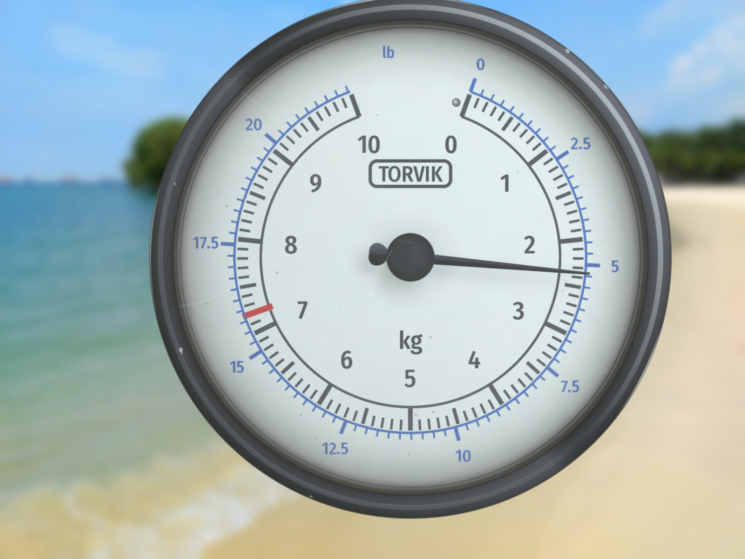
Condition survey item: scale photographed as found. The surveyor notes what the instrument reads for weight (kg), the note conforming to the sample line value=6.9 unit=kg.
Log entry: value=2.35 unit=kg
